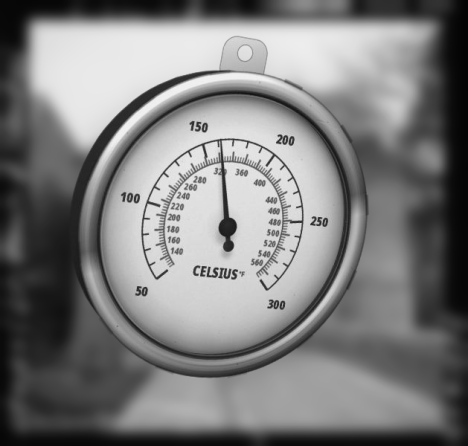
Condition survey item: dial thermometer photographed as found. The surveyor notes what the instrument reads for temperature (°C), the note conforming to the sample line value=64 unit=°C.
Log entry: value=160 unit=°C
